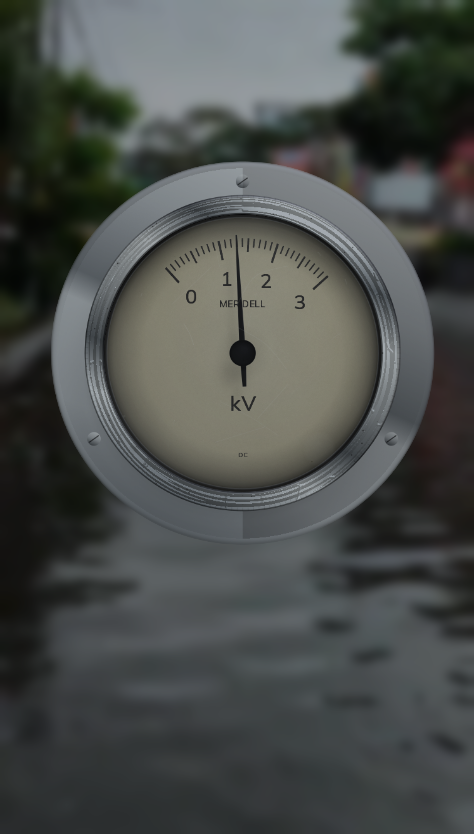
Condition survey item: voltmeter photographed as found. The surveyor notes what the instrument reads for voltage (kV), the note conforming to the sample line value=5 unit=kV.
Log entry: value=1.3 unit=kV
